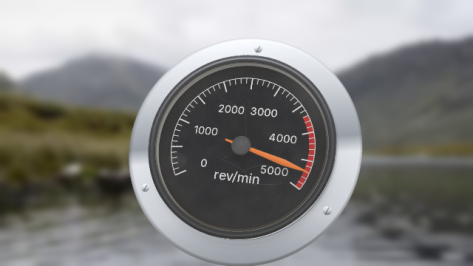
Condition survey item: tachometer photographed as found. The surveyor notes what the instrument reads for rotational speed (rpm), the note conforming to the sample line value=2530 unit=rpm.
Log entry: value=4700 unit=rpm
